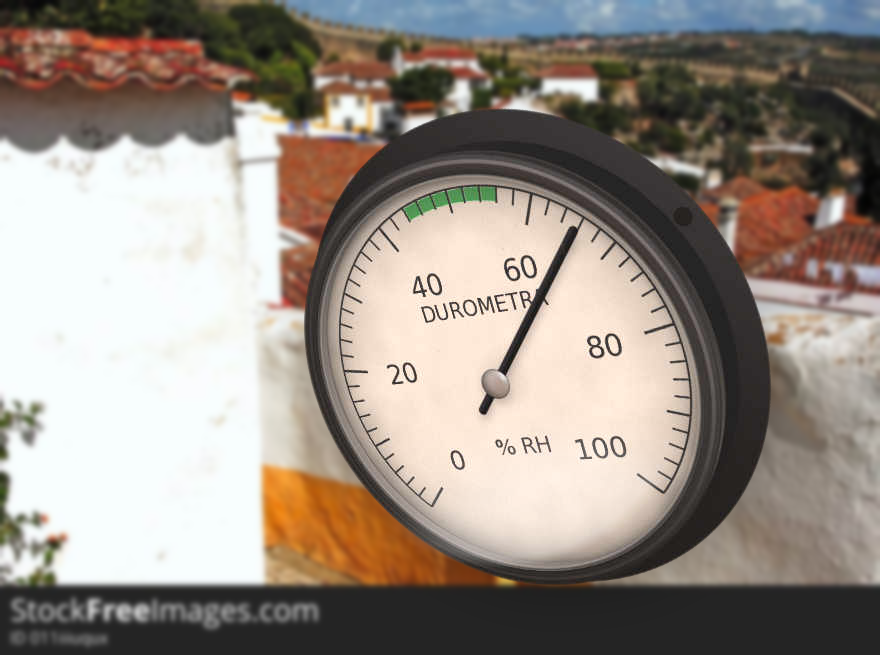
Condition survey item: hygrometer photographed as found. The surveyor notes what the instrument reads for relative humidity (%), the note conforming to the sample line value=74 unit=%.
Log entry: value=66 unit=%
